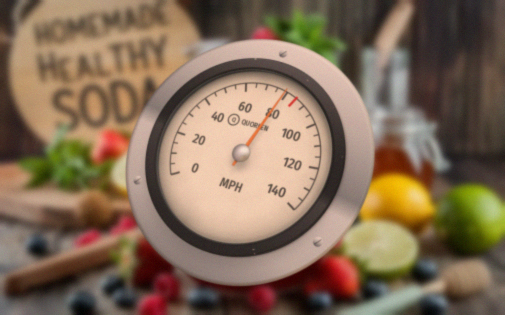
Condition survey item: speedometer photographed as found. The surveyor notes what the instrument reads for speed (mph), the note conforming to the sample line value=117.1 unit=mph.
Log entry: value=80 unit=mph
